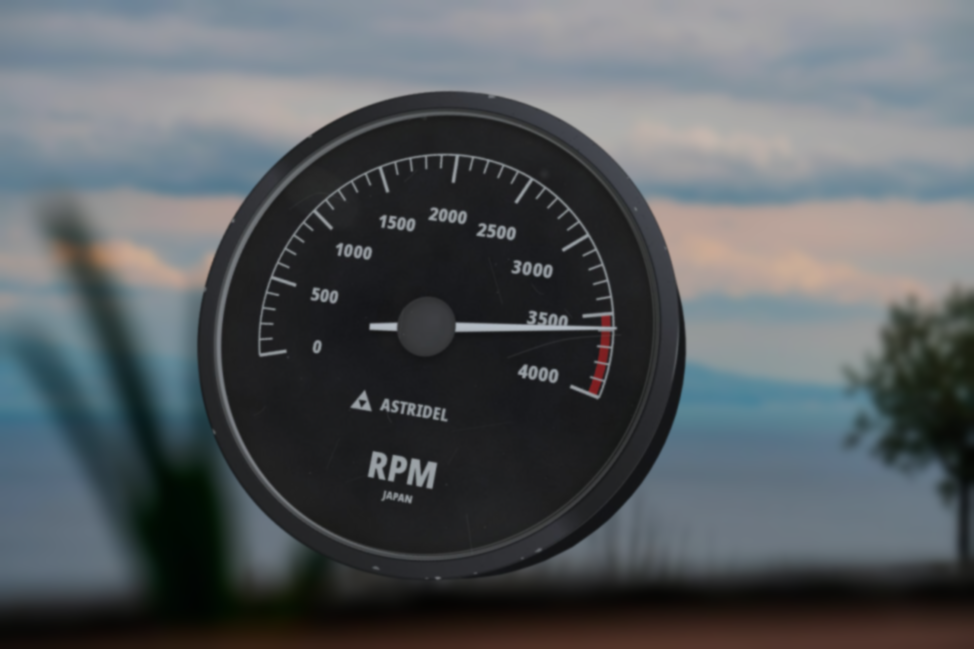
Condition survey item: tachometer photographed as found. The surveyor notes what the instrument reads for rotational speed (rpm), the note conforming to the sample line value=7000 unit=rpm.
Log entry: value=3600 unit=rpm
